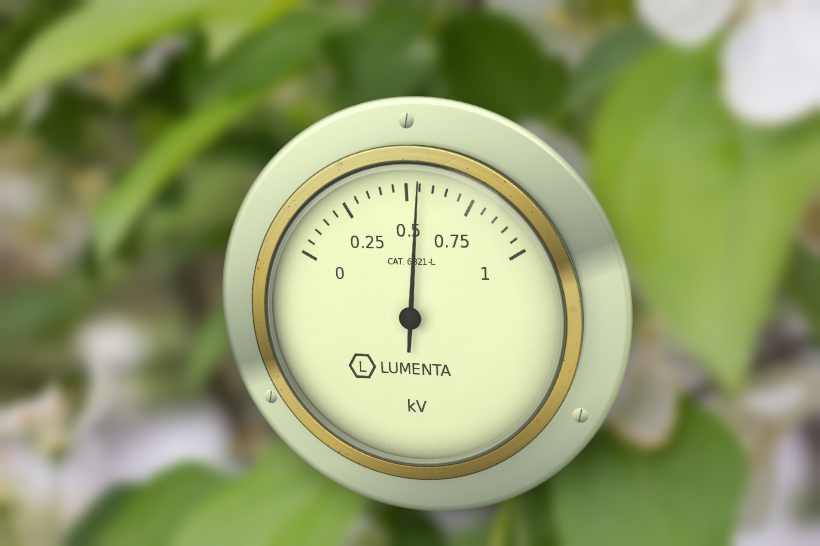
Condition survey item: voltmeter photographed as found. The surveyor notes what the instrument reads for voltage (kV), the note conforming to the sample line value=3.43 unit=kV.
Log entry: value=0.55 unit=kV
